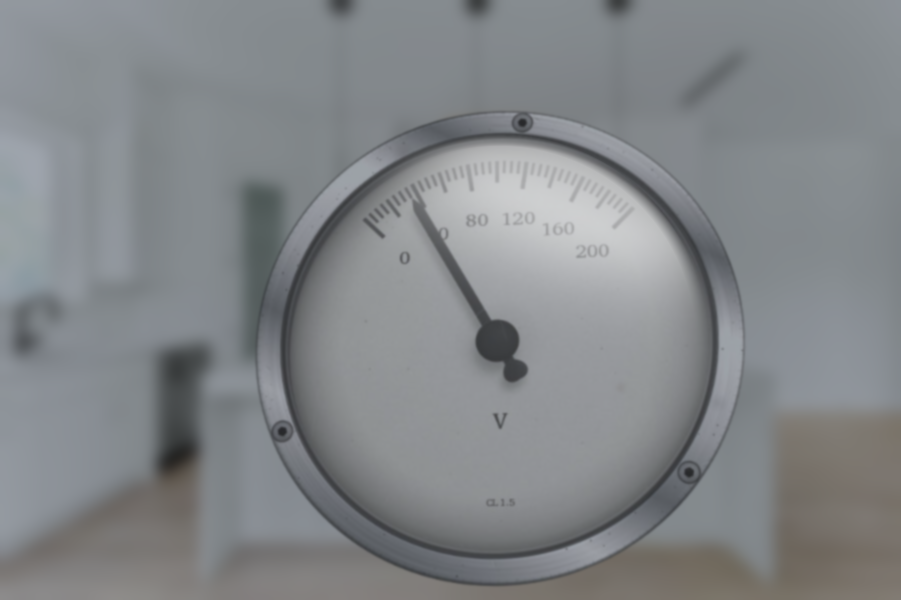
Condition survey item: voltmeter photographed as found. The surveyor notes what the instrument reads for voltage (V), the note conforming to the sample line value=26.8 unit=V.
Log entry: value=35 unit=V
